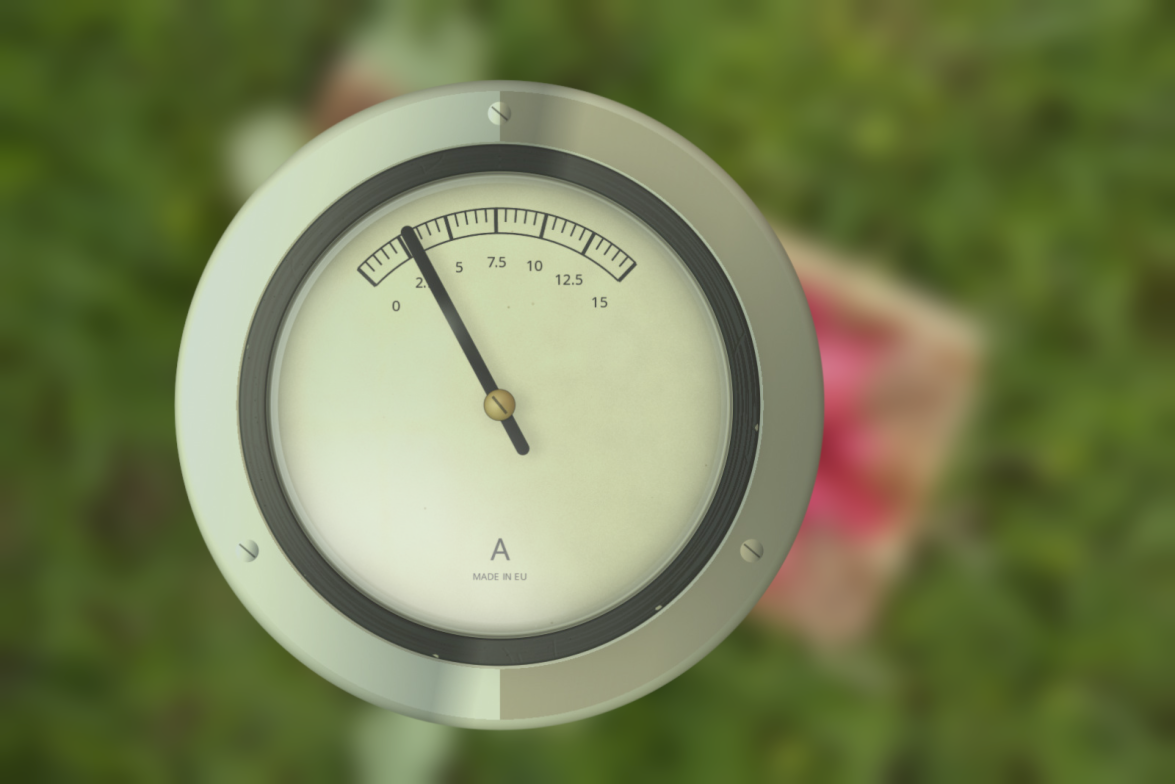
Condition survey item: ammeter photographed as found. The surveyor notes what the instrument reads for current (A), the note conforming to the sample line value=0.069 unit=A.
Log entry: value=3 unit=A
